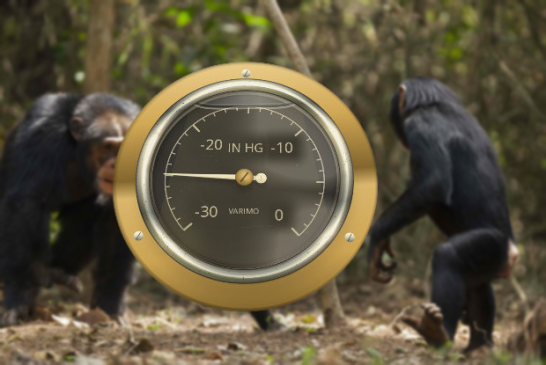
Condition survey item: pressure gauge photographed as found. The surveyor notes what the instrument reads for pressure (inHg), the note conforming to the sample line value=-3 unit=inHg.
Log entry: value=-25 unit=inHg
